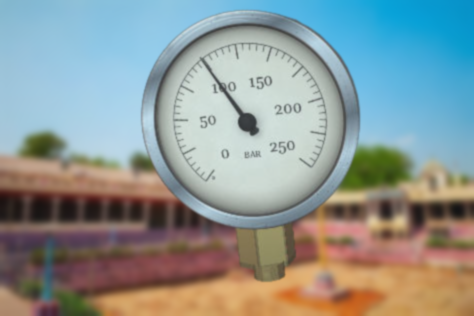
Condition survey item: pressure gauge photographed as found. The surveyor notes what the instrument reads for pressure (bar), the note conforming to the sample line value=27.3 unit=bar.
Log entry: value=100 unit=bar
